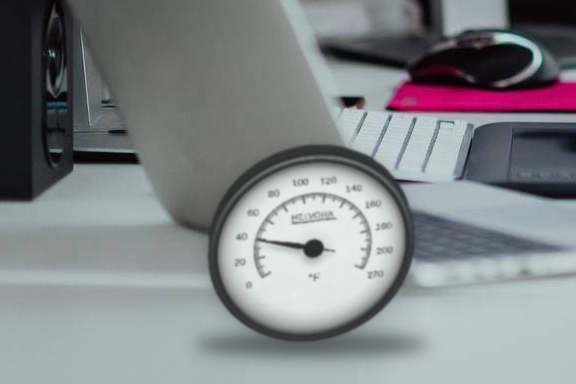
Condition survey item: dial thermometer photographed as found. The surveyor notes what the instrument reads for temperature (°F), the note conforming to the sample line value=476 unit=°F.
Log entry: value=40 unit=°F
